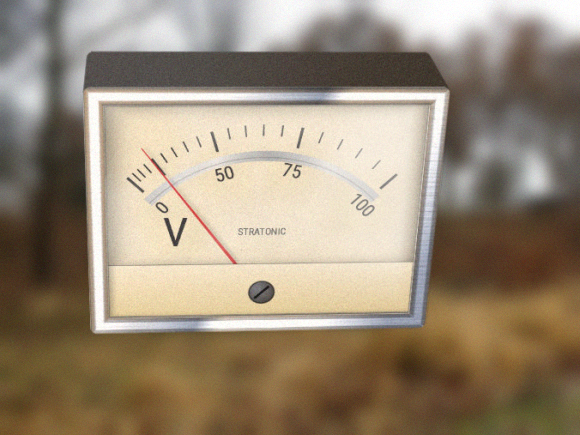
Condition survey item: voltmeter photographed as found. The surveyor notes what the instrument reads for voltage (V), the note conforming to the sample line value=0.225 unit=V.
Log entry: value=25 unit=V
